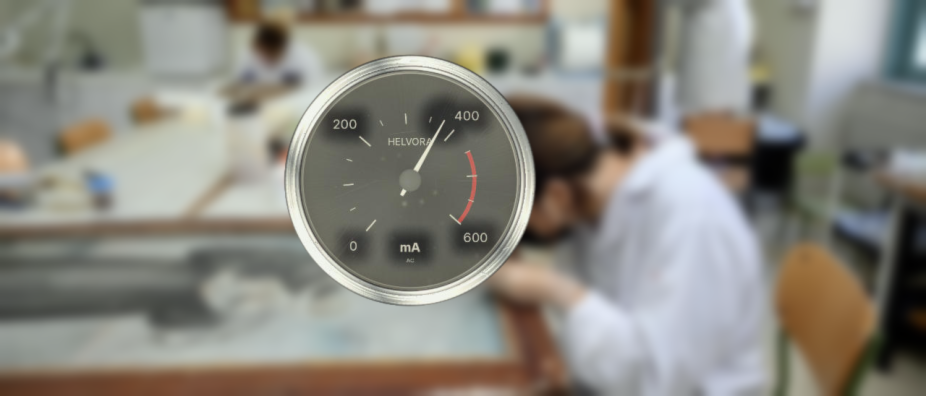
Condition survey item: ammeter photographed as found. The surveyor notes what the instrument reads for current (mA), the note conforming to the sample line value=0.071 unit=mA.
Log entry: value=375 unit=mA
